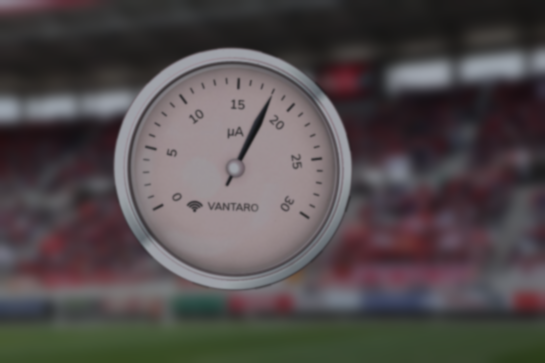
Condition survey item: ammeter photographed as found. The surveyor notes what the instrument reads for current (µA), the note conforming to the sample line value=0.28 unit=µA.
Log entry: value=18 unit=µA
